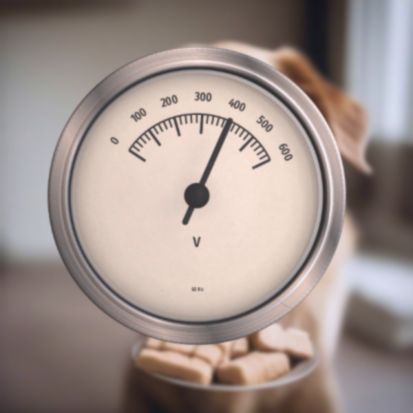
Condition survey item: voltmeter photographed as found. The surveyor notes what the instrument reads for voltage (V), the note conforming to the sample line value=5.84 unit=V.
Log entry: value=400 unit=V
